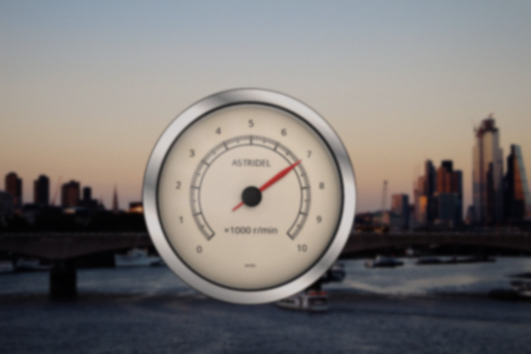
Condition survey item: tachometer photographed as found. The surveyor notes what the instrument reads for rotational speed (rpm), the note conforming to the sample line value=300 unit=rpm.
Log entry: value=7000 unit=rpm
